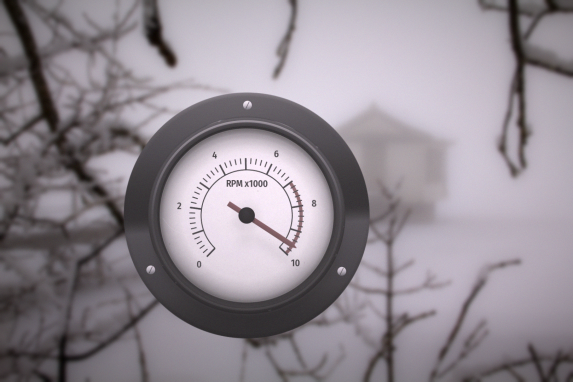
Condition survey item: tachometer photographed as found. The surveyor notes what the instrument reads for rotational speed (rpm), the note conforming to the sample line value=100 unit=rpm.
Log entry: value=9600 unit=rpm
